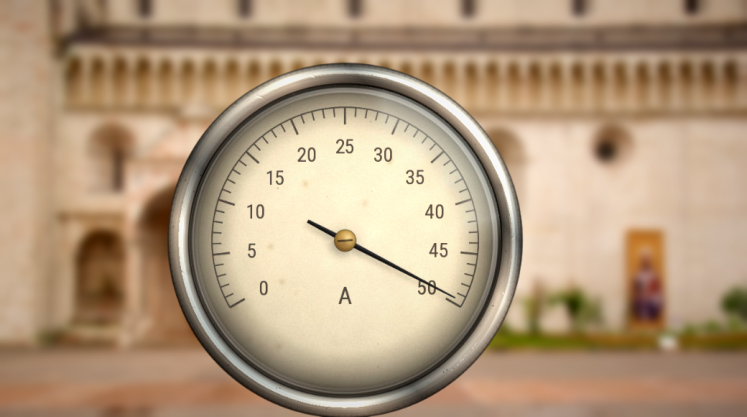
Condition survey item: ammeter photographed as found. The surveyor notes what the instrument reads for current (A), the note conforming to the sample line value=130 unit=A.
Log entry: value=49.5 unit=A
